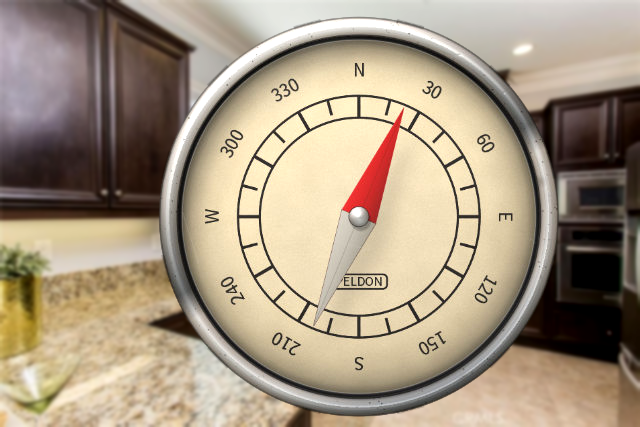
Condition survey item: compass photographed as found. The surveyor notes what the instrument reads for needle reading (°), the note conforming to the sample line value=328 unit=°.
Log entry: value=22.5 unit=°
